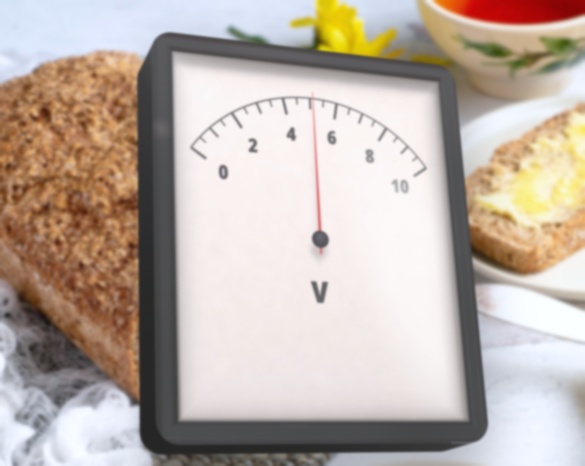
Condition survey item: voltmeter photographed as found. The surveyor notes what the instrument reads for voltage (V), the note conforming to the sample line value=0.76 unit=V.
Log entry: value=5 unit=V
